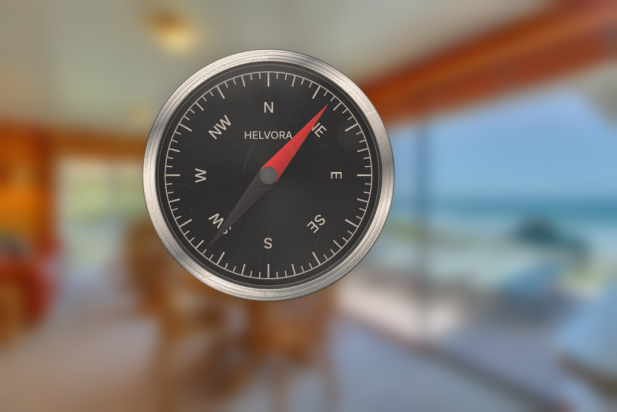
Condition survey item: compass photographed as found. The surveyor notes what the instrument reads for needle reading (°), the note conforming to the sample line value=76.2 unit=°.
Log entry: value=40 unit=°
